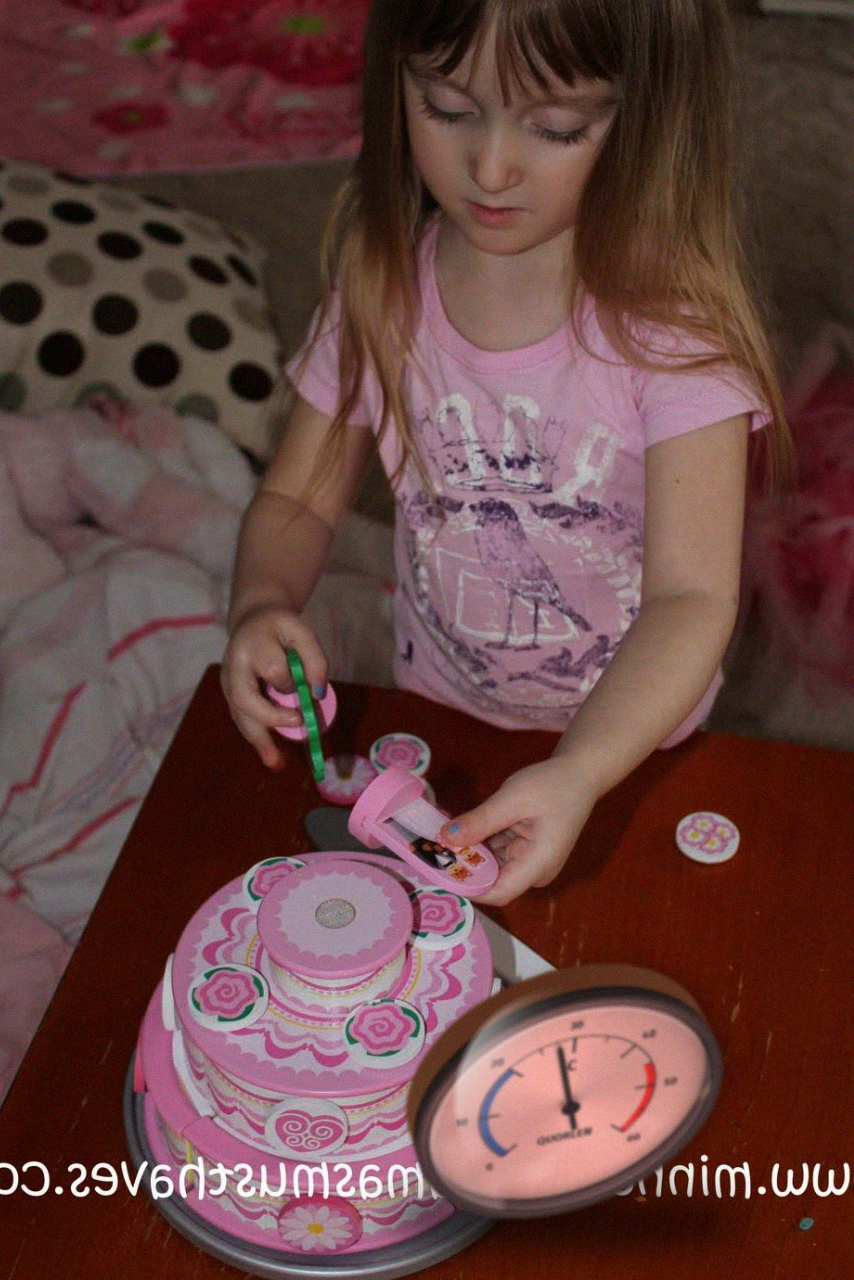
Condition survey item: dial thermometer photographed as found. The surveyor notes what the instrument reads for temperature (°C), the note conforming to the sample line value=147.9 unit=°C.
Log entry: value=27.5 unit=°C
